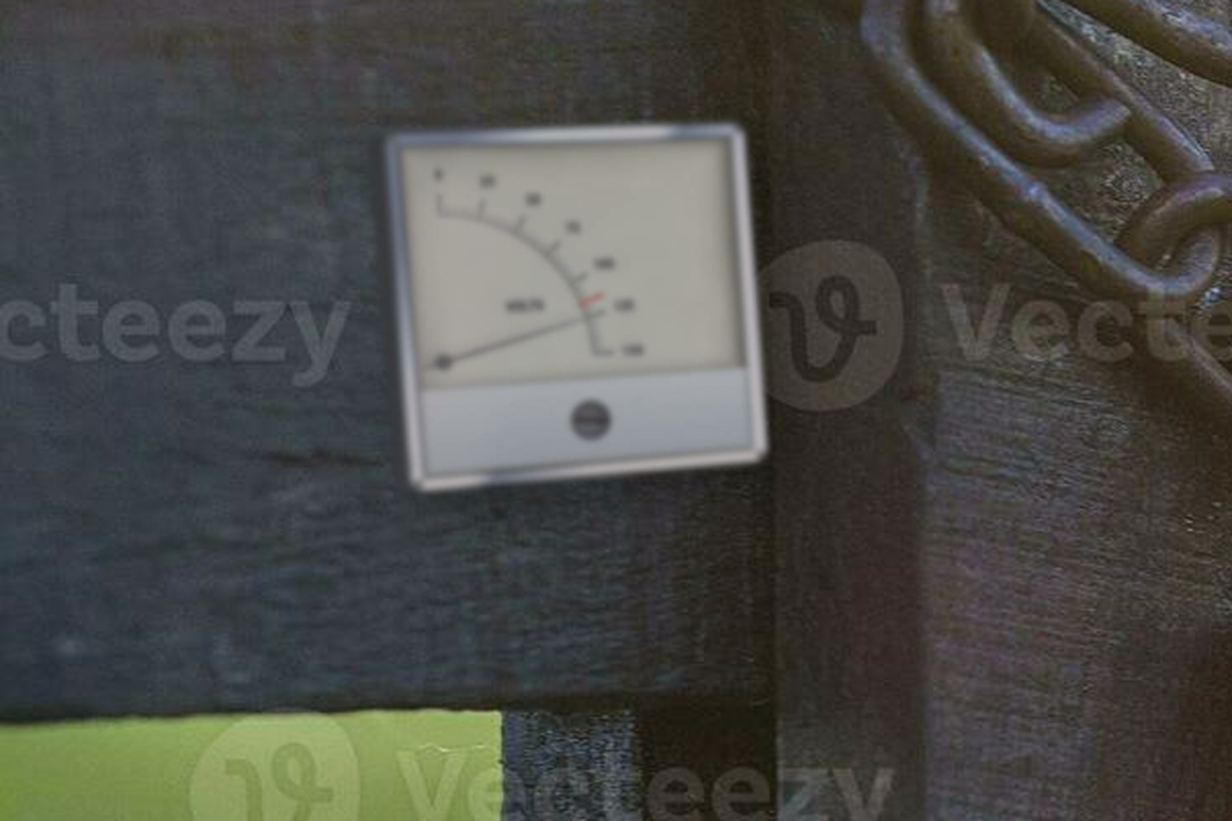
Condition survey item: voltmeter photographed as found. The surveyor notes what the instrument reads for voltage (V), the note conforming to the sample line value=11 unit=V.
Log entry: value=125 unit=V
